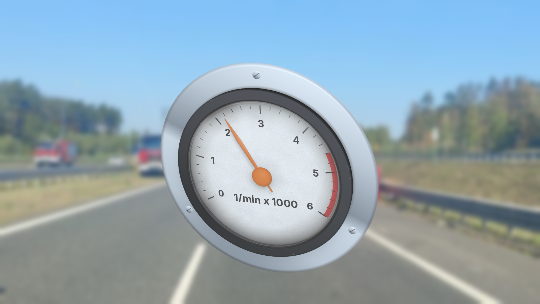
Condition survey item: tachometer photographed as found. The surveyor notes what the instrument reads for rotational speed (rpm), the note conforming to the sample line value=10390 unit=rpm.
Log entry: value=2200 unit=rpm
